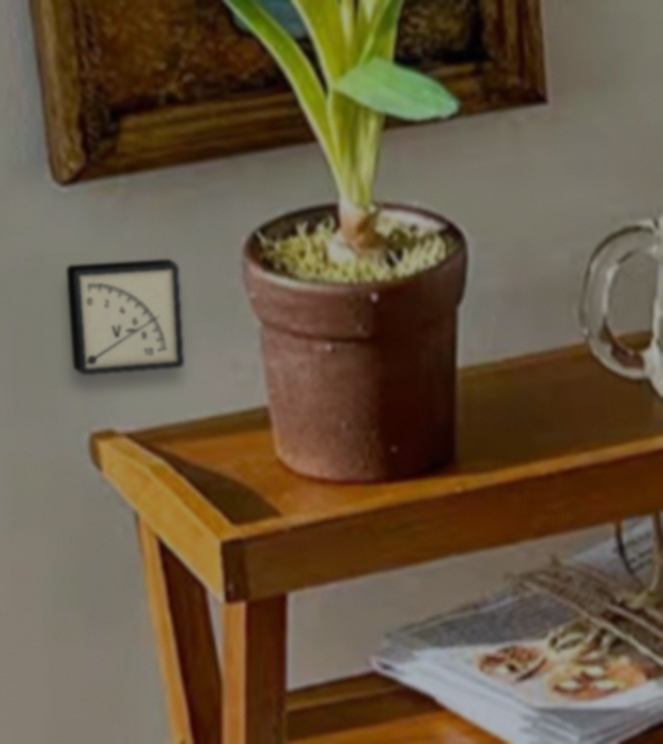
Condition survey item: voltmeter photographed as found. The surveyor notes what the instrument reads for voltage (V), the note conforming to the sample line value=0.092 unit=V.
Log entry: value=7 unit=V
